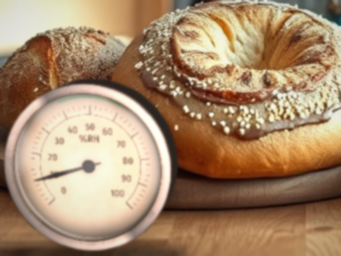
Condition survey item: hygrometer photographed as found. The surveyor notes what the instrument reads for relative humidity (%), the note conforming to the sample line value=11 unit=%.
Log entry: value=10 unit=%
